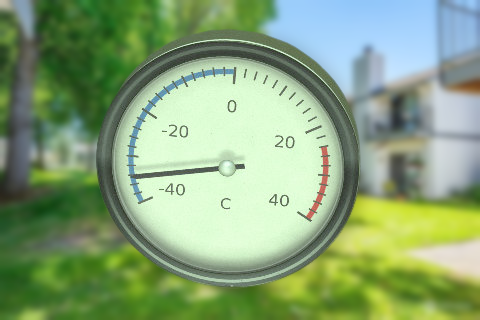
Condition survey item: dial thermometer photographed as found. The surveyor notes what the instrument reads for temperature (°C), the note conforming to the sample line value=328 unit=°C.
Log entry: value=-34 unit=°C
